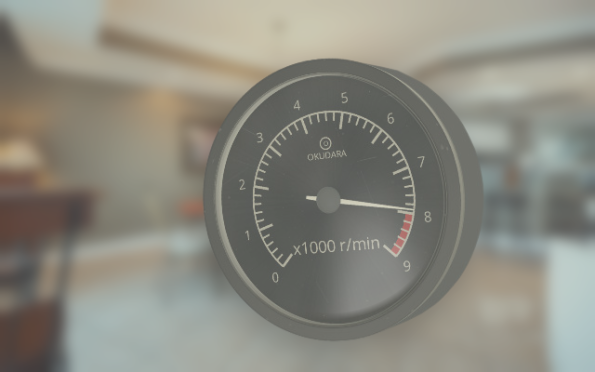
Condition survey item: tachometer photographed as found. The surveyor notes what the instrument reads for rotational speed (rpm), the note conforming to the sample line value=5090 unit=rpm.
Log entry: value=7900 unit=rpm
